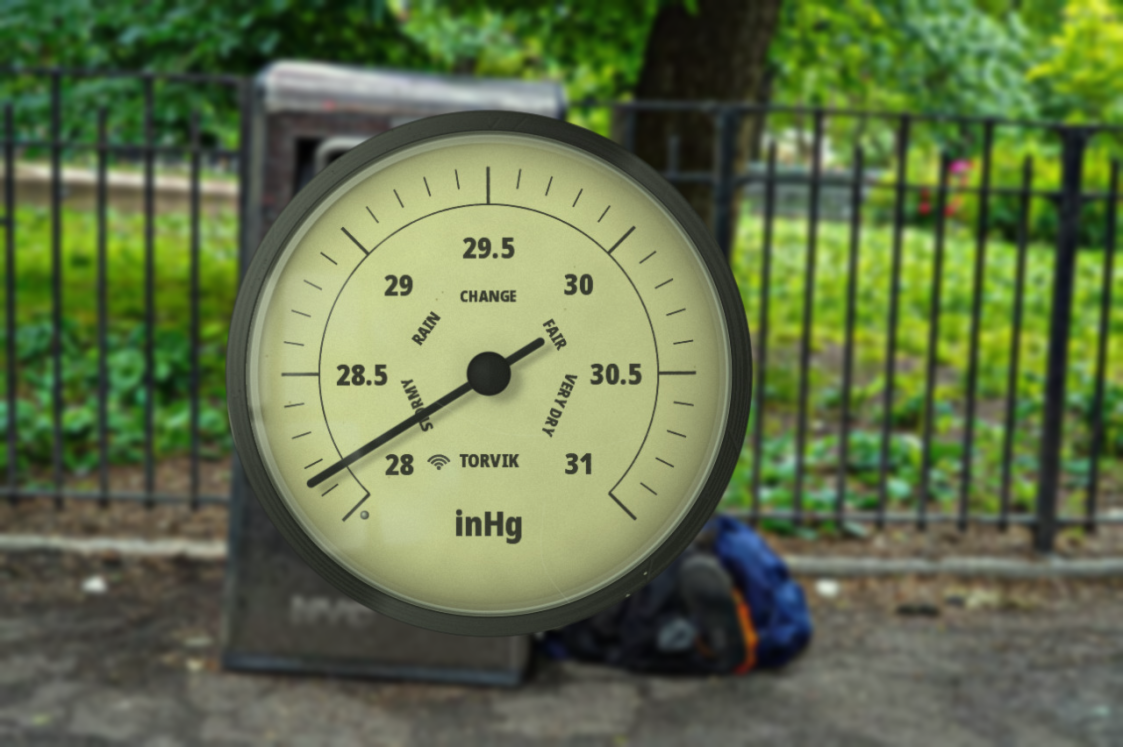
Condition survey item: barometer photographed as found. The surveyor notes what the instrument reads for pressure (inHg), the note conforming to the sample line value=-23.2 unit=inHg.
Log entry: value=28.15 unit=inHg
